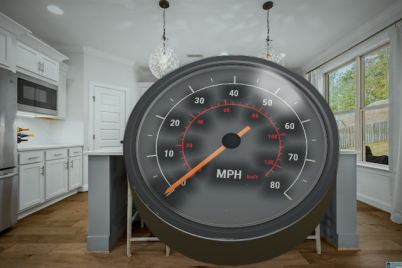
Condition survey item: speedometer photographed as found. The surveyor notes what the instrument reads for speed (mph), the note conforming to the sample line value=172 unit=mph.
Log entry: value=0 unit=mph
